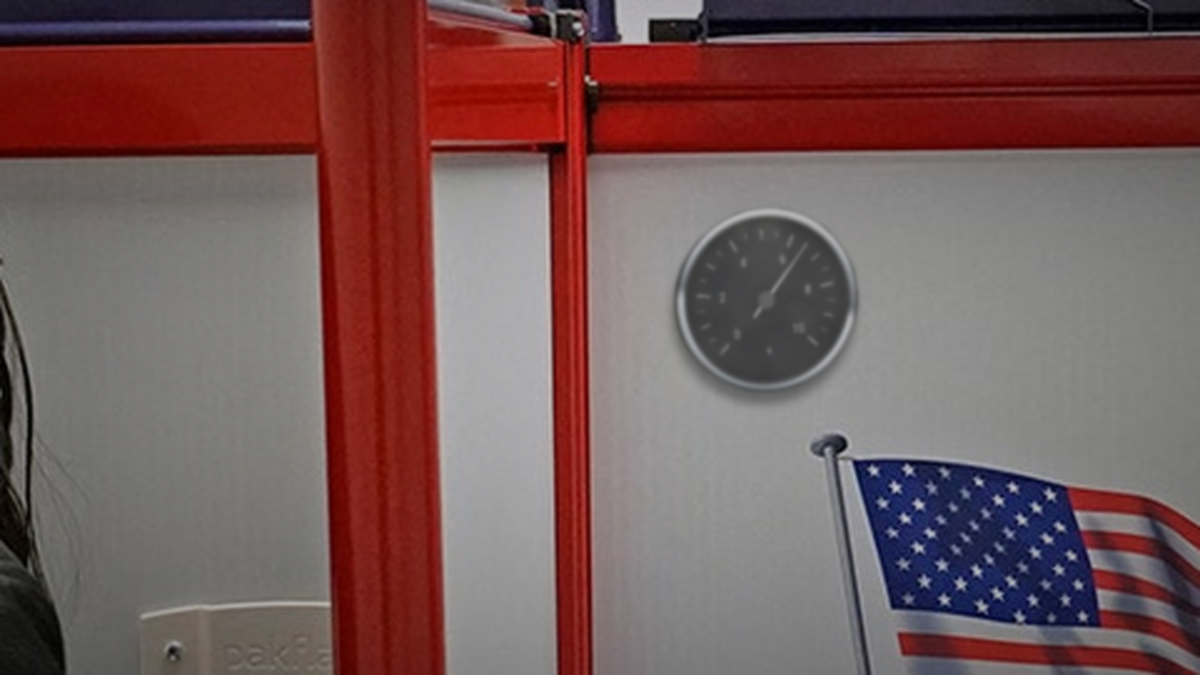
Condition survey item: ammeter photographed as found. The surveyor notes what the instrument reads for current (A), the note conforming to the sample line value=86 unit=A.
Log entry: value=6.5 unit=A
